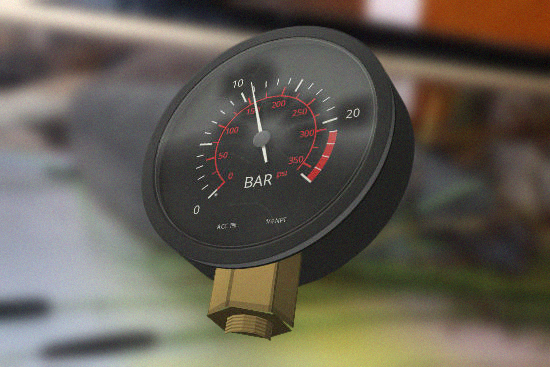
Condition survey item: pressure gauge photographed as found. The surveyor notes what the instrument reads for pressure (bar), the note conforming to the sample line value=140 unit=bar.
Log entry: value=11 unit=bar
